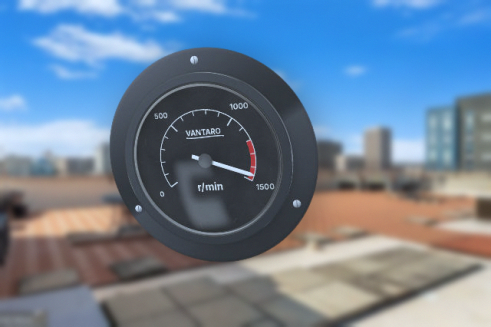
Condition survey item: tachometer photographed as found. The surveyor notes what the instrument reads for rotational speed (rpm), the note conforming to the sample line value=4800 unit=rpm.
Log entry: value=1450 unit=rpm
